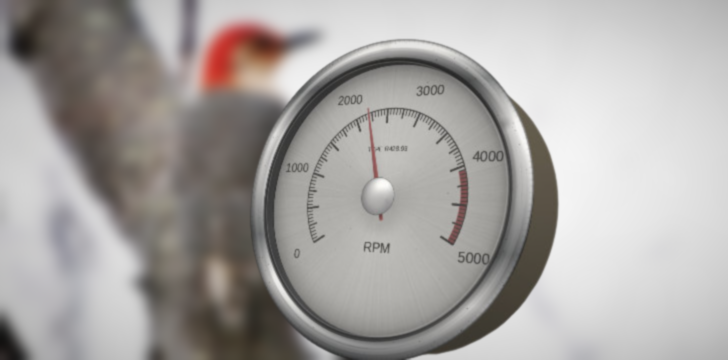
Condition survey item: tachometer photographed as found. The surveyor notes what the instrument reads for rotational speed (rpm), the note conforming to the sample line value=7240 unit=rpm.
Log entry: value=2250 unit=rpm
